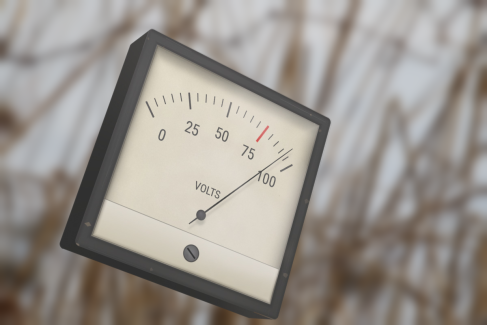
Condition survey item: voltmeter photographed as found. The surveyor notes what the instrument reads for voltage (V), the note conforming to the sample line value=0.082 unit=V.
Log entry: value=92.5 unit=V
